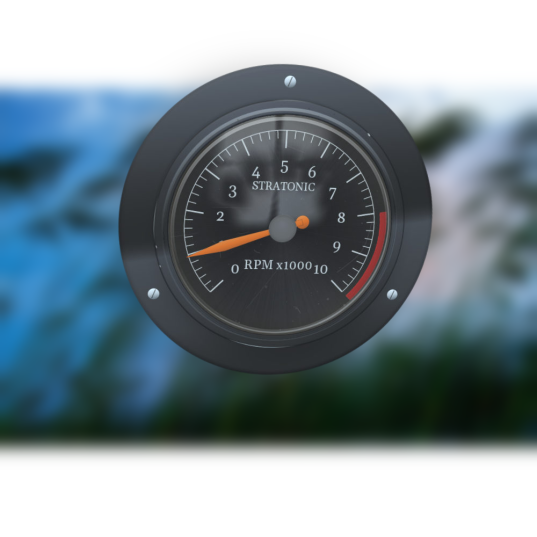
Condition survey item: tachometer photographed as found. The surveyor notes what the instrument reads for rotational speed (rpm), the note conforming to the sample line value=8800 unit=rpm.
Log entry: value=1000 unit=rpm
